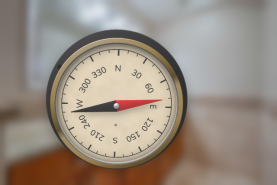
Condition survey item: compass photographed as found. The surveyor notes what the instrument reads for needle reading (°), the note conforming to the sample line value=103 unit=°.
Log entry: value=80 unit=°
